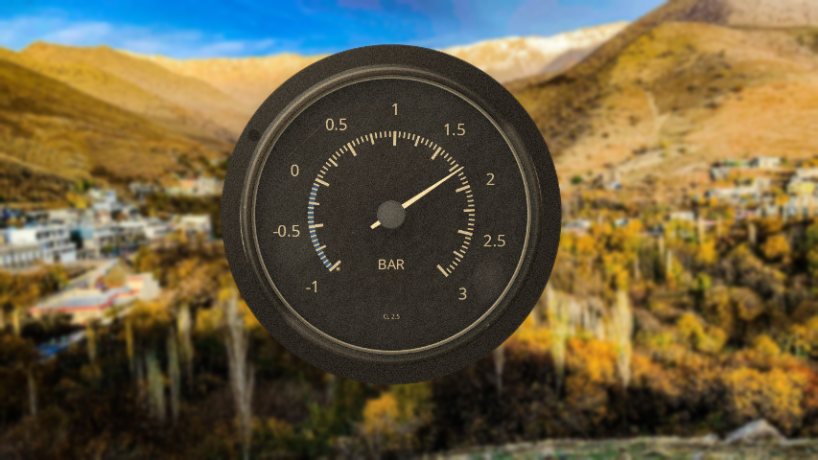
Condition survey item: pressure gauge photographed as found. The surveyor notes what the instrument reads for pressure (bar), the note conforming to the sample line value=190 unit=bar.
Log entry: value=1.8 unit=bar
